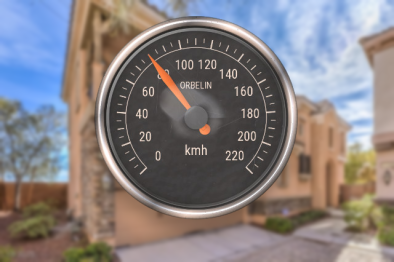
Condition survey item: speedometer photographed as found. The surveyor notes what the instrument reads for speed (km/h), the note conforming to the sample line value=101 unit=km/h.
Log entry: value=80 unit=km/h
